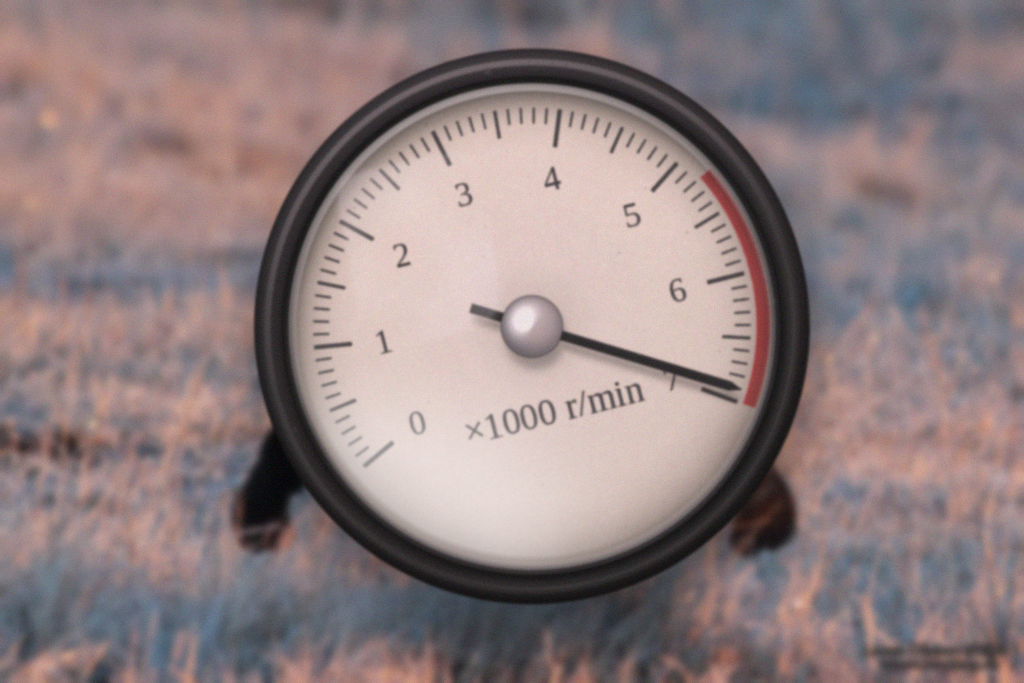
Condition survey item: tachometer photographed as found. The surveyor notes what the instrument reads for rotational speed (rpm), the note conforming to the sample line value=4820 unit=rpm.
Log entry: value=6900 unit=rpm
